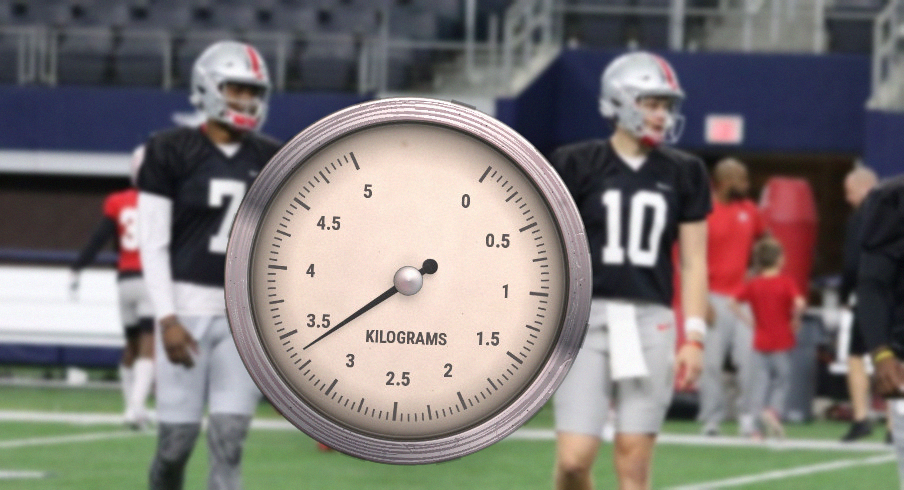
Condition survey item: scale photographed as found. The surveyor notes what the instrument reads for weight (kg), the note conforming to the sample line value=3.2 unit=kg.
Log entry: value=3.35 unit=kg
